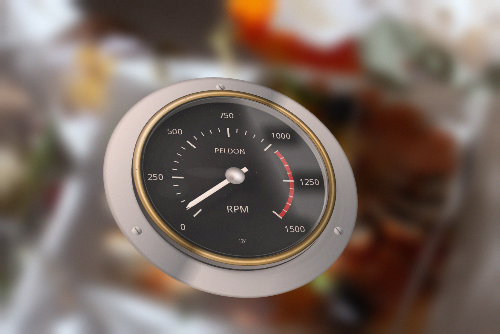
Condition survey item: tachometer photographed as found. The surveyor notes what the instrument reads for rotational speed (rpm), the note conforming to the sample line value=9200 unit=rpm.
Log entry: value=50 unit=rpm
